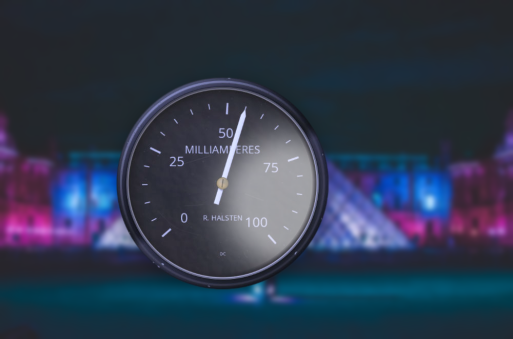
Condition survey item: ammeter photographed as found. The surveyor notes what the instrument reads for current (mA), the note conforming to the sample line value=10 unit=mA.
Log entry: value=55 unit=mA
